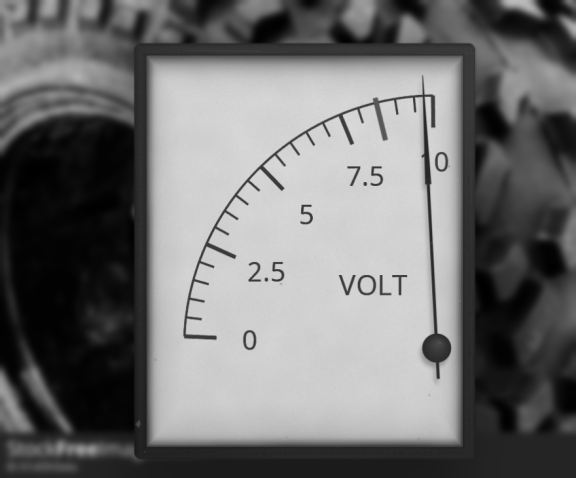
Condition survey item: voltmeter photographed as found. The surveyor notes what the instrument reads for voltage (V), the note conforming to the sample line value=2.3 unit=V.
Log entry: value=9.75 unit=V
